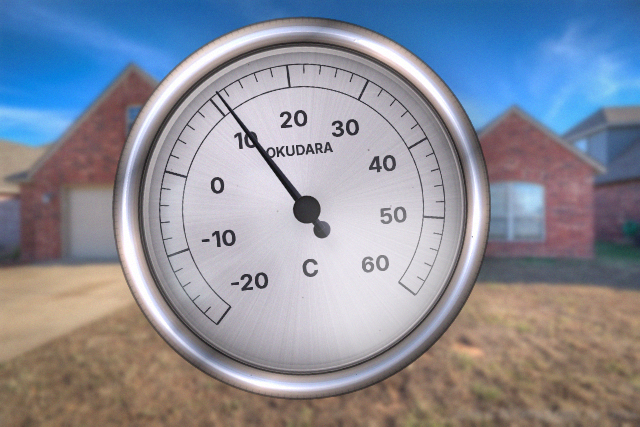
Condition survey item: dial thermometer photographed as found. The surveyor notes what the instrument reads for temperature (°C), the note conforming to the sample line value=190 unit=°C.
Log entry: value=11 unit=°C
